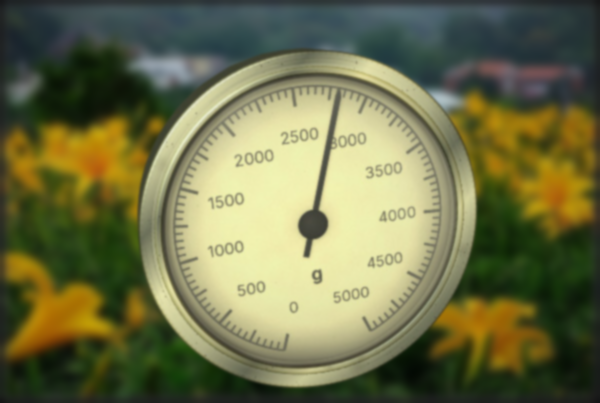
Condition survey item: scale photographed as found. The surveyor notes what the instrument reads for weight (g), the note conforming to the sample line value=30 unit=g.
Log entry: value=2800 unit=g
